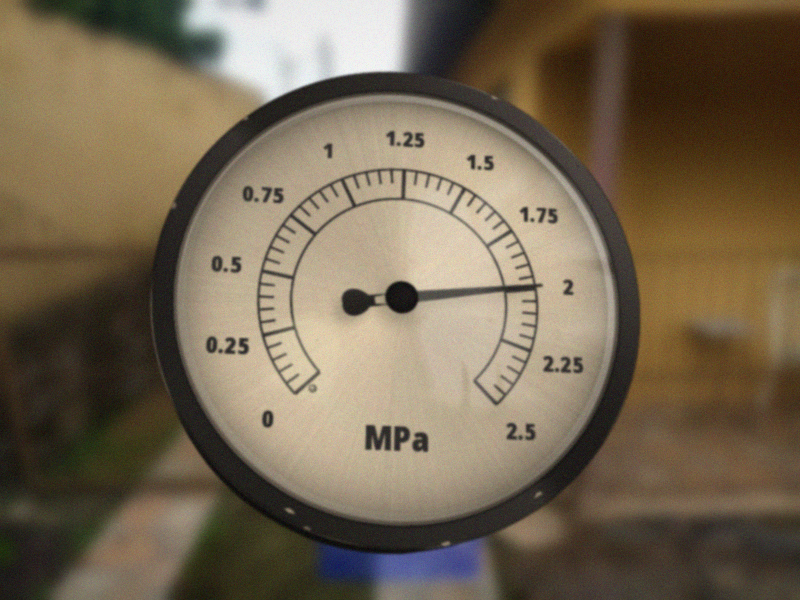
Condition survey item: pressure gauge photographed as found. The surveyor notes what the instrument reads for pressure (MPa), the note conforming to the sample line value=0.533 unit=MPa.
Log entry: value=2 unit=MPa
